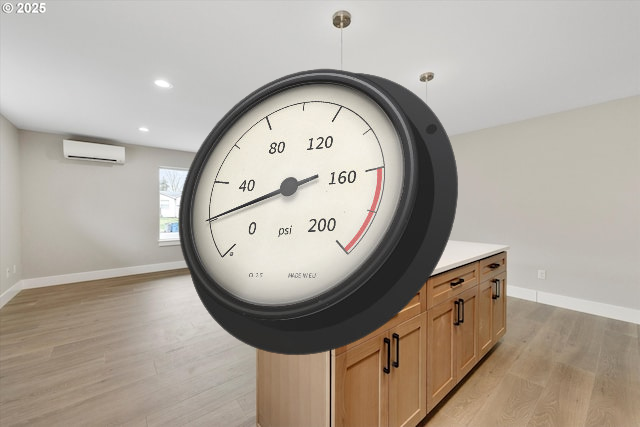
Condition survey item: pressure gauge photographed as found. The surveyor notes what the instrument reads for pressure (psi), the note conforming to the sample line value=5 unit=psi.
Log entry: value=20 unit=psi
